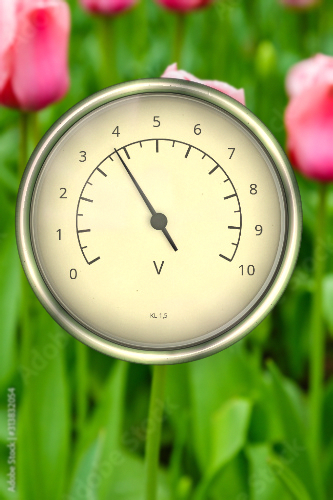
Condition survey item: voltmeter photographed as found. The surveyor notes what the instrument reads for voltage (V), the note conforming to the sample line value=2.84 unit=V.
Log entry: value=3.75 unit=V
